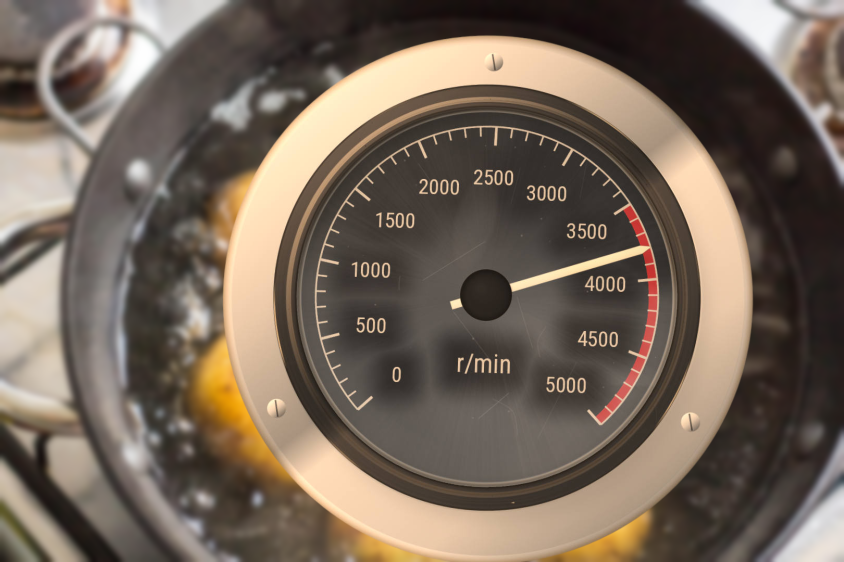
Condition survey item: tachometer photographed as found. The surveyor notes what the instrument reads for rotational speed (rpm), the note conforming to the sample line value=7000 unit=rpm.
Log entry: value=3800 unit=rpm
